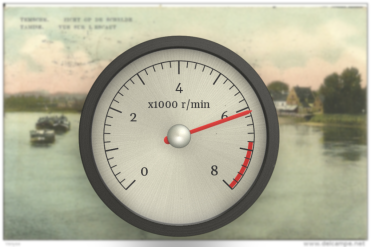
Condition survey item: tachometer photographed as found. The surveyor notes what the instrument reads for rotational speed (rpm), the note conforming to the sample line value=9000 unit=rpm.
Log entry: value=6100 unit=rpm
